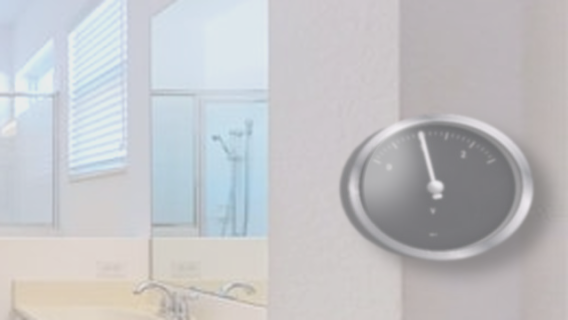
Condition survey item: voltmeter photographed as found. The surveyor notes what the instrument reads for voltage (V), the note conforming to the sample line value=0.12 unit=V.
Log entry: value=1 unit=V
